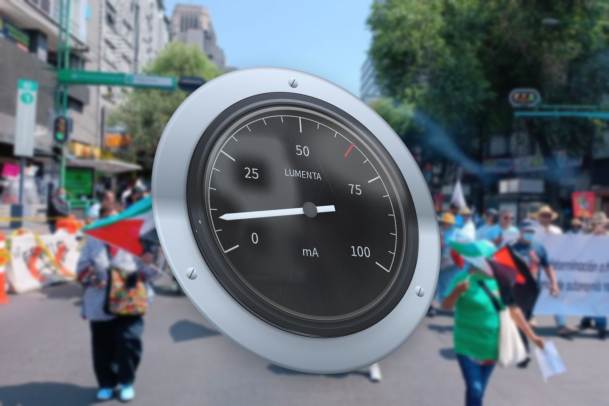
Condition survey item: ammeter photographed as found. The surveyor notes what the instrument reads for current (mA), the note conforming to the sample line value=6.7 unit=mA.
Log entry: value=7.5 unit=mA
